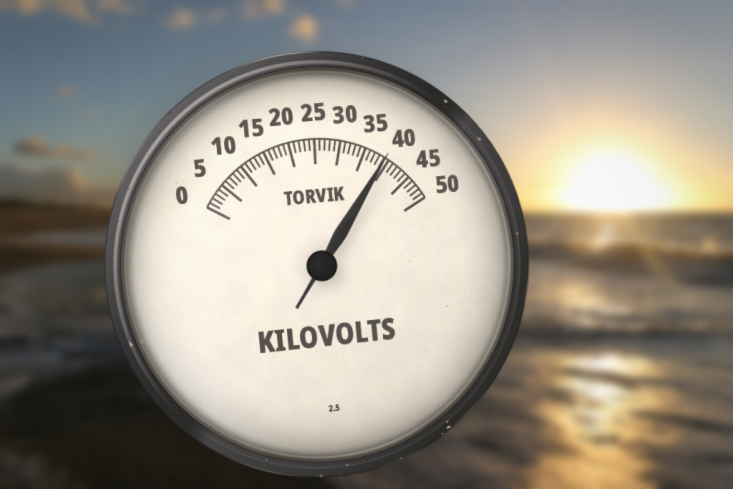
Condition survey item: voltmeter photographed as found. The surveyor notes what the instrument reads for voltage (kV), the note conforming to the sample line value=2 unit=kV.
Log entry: value=39 unit=kV
